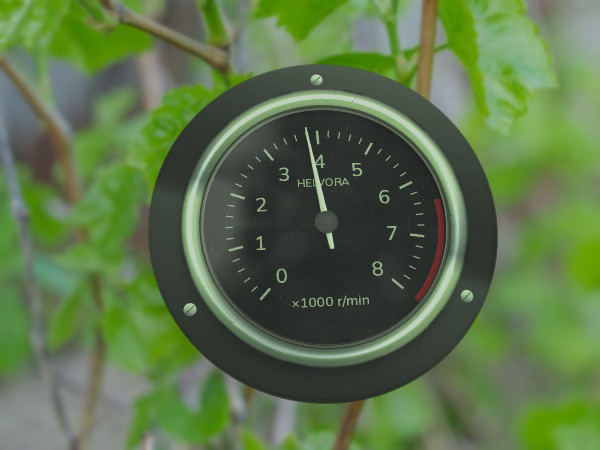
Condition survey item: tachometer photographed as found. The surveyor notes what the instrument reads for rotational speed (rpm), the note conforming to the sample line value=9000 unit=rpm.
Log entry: value=3800 unit=rpm
